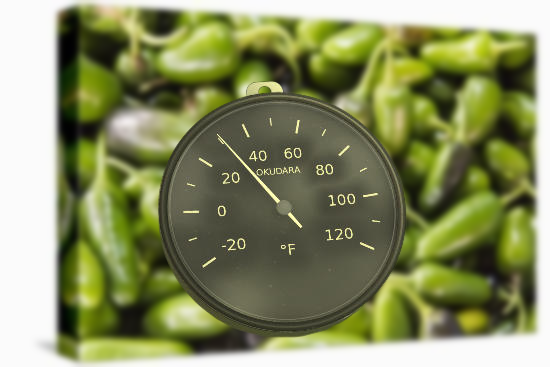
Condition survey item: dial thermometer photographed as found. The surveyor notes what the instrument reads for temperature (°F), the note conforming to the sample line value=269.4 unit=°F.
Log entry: value=30 unit=°F
